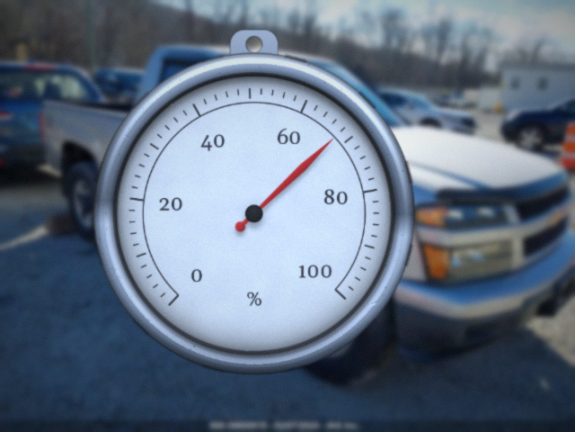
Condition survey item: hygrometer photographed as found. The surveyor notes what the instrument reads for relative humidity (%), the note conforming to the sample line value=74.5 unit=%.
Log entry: value=68 unit=%
